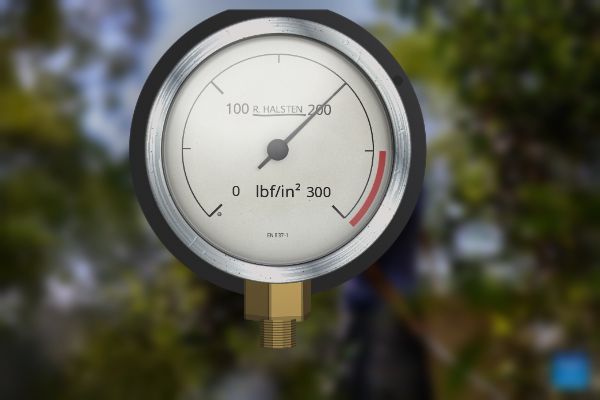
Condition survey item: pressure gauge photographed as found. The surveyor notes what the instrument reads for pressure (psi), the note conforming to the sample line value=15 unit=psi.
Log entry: value=200 unit=psi
